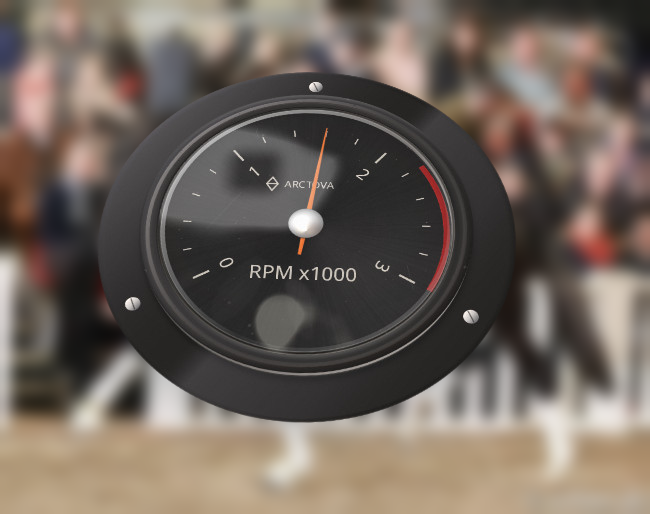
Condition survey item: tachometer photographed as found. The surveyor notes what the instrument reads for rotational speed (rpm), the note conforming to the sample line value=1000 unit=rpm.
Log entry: value=1600 unit=rpm
